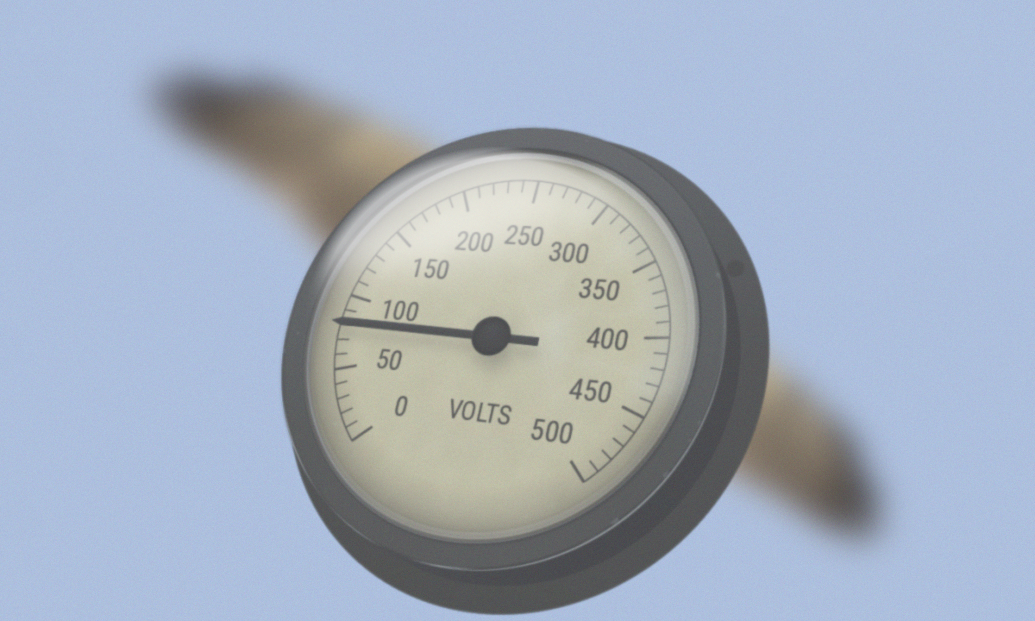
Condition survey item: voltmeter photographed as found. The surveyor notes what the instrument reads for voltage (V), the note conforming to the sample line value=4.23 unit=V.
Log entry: value=80 unit=V
